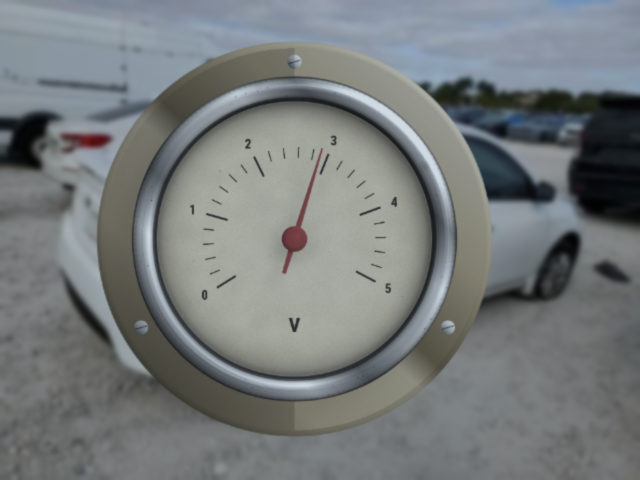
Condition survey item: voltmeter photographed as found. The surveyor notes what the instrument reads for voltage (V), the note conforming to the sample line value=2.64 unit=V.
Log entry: value=2.9 unit=V
